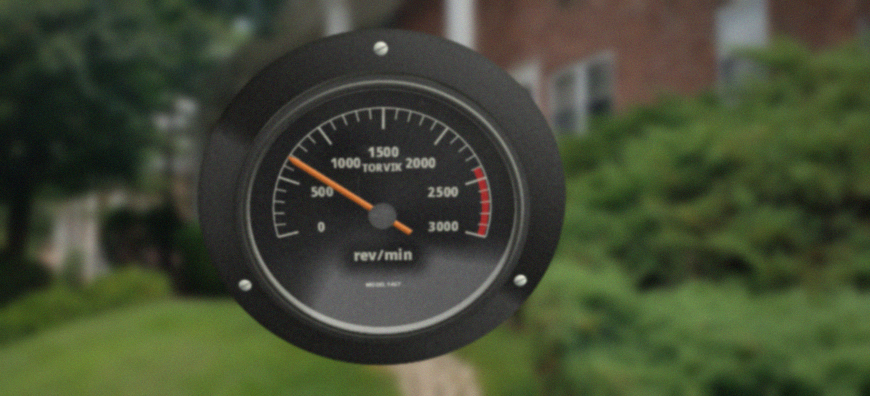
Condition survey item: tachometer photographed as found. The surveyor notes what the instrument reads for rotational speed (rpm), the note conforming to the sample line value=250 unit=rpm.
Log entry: value=700 unit=rpm
